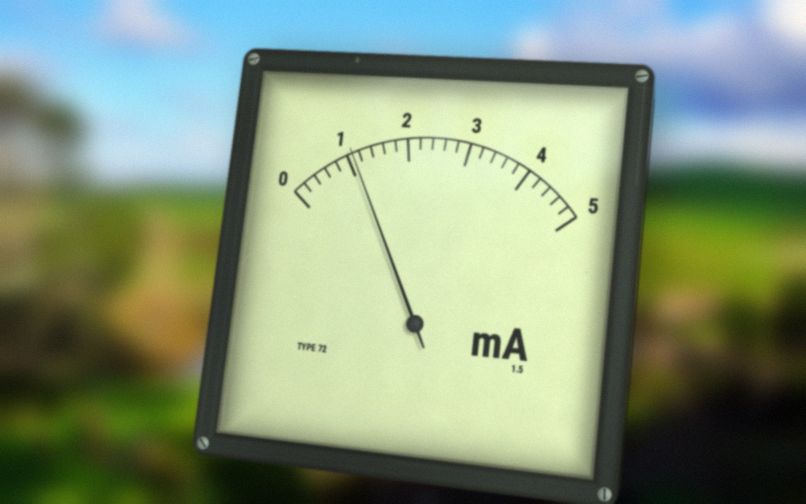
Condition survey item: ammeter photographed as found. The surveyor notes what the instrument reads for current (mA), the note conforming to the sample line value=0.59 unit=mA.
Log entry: value=1.1 unit=mA
